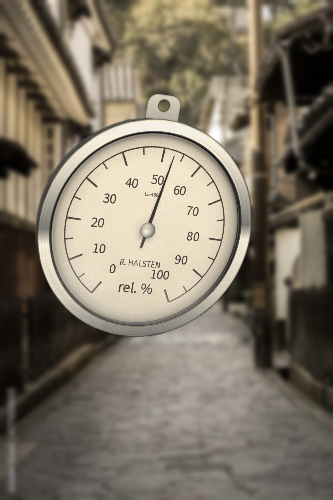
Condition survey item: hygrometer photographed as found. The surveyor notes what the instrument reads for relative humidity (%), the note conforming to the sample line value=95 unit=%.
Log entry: value=52.5 unit=%
